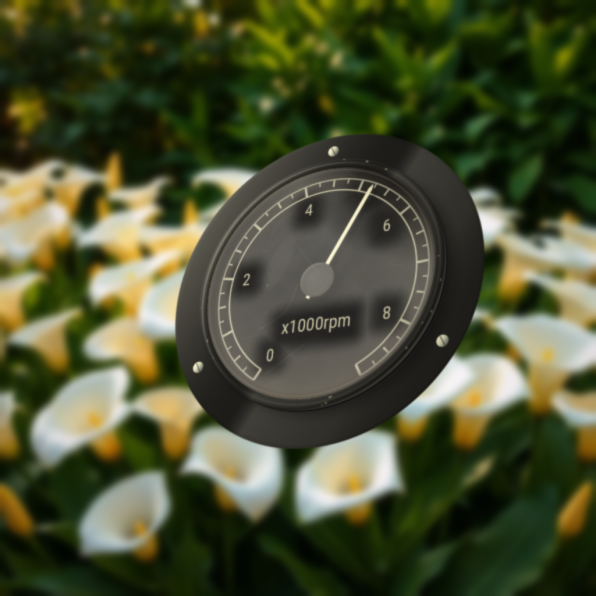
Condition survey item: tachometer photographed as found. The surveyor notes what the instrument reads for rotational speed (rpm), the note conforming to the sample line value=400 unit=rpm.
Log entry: value=5250 unit=rpm
